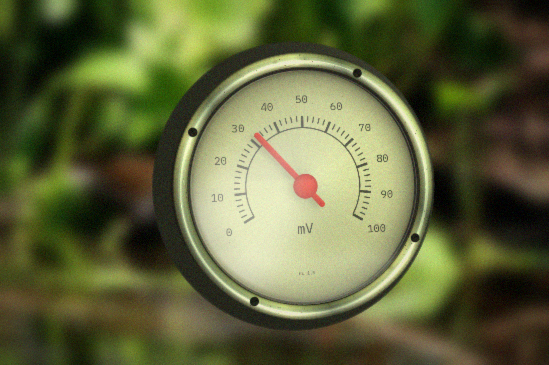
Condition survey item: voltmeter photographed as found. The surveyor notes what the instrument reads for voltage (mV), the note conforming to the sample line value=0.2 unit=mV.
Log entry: value=32 unit=mV
